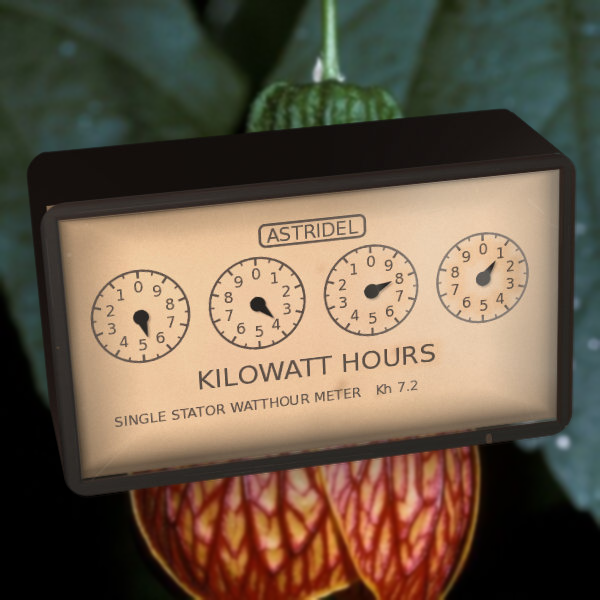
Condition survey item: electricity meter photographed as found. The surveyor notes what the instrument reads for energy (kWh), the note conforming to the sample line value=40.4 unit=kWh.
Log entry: value=5381 unit=kWh
